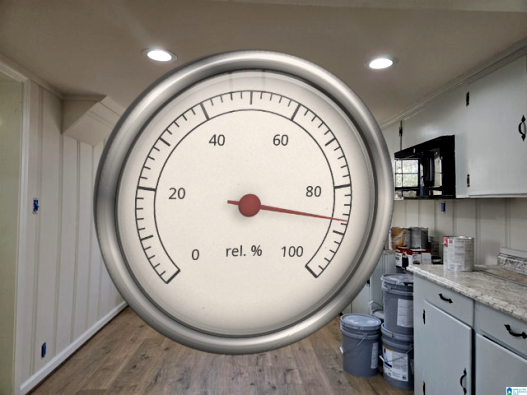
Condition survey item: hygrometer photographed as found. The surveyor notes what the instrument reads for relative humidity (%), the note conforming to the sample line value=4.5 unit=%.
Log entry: value=87 unit=%
